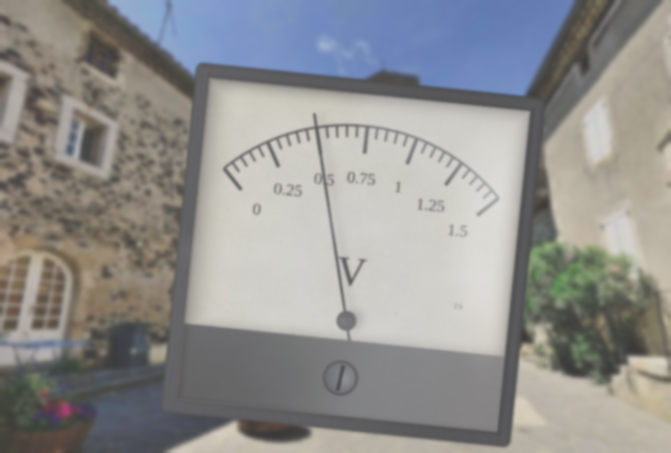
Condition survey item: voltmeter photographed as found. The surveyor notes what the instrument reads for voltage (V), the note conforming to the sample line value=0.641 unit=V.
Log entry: value=0.5 unit=V
